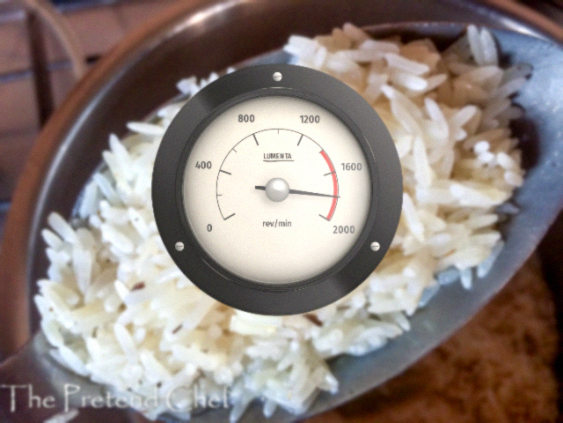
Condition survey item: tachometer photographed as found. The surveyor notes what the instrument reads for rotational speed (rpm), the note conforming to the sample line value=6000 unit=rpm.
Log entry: value=1800 unit=rpm
